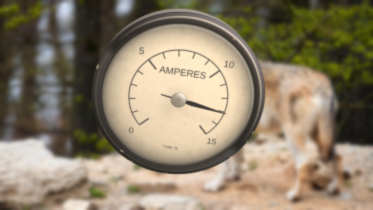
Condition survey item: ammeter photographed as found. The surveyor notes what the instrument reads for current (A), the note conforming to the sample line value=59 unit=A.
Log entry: value=13 unit=A
